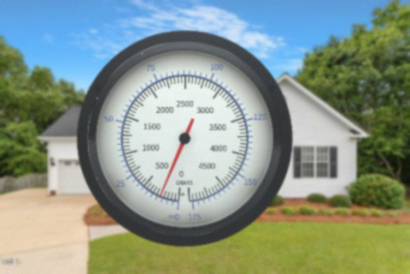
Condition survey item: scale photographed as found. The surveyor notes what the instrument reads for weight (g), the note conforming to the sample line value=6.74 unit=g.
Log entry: value=250 unit=g
